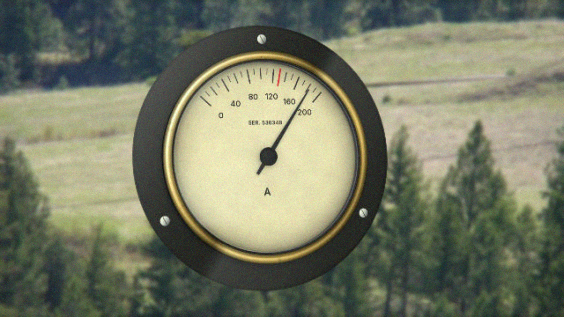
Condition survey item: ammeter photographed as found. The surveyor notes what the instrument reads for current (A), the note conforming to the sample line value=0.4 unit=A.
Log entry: value=180 unit=A
